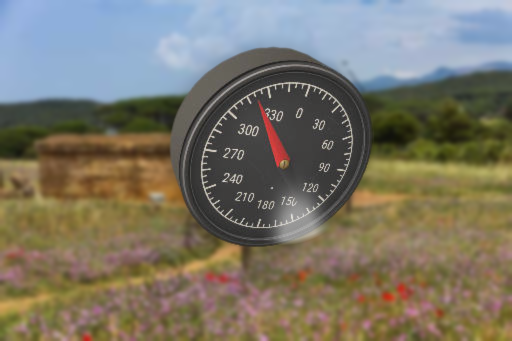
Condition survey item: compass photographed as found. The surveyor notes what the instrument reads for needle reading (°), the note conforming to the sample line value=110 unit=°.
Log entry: value=320 unit=°
